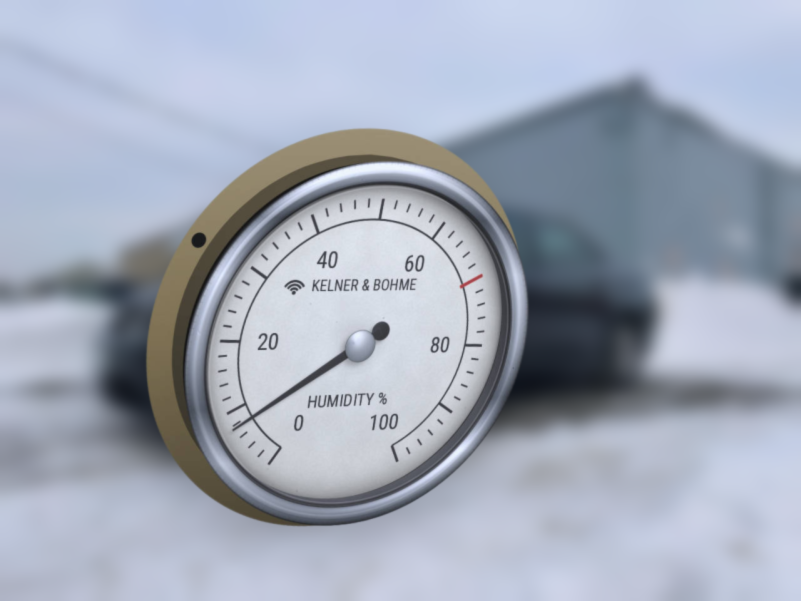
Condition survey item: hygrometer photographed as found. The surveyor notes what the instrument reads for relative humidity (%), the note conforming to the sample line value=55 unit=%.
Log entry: value=8 unit=%
